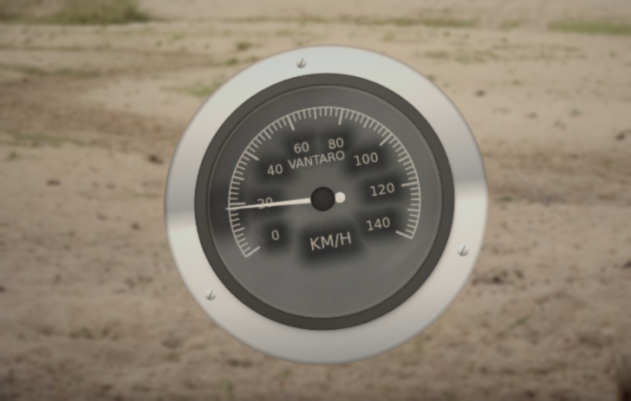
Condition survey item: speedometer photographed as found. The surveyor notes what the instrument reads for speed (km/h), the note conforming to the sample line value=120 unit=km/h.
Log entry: value=18 unit=km/h
